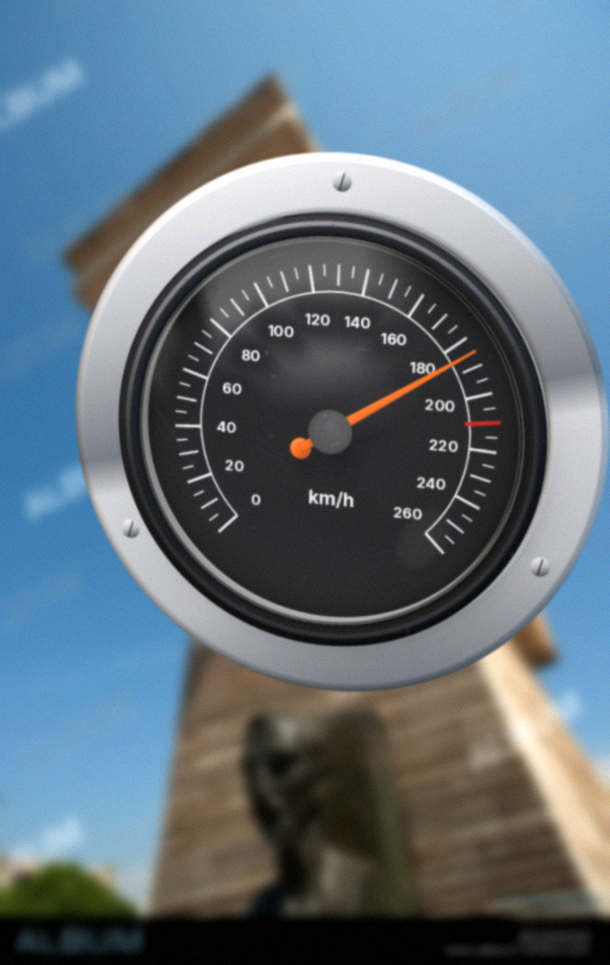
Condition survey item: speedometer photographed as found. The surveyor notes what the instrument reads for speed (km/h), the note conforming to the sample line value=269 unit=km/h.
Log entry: value=185 unit=km/h
